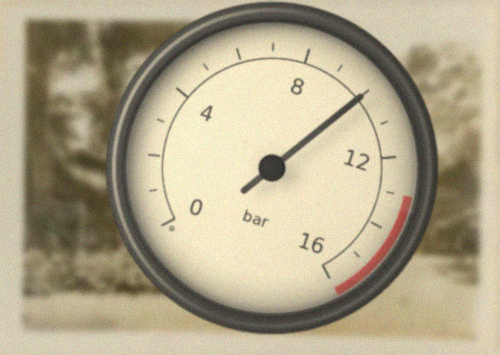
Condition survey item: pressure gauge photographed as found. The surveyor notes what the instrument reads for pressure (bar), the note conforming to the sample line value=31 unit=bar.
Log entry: value=10 unit=bar
